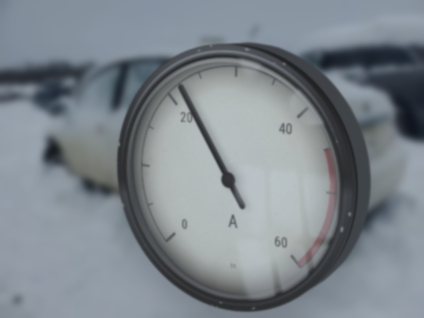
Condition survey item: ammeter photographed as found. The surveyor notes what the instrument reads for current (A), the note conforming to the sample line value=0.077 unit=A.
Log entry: value=22.5 unit=A
